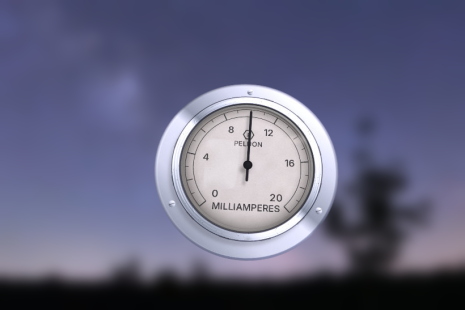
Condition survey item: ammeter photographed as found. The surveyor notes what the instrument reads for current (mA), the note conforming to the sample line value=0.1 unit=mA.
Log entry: value=10 unit=mA
